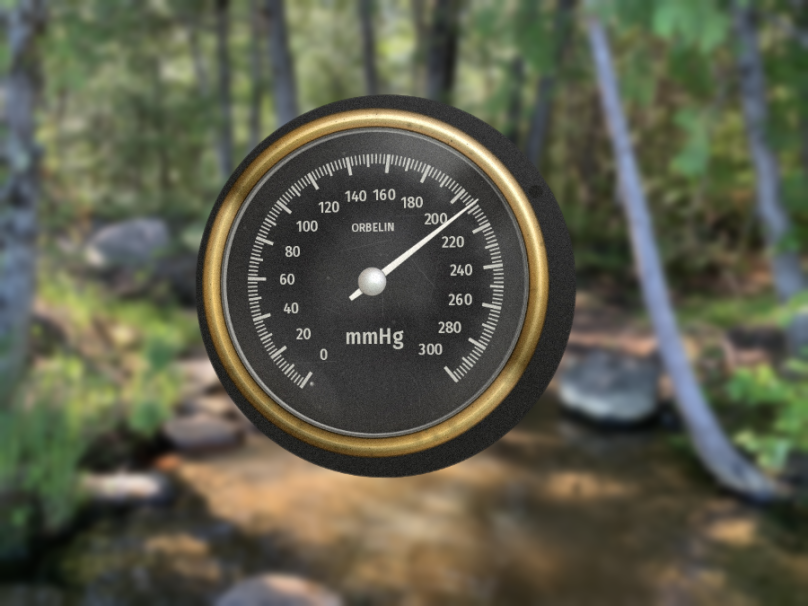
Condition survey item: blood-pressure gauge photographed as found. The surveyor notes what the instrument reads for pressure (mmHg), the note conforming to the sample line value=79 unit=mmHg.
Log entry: value=208 unit=mmHg
